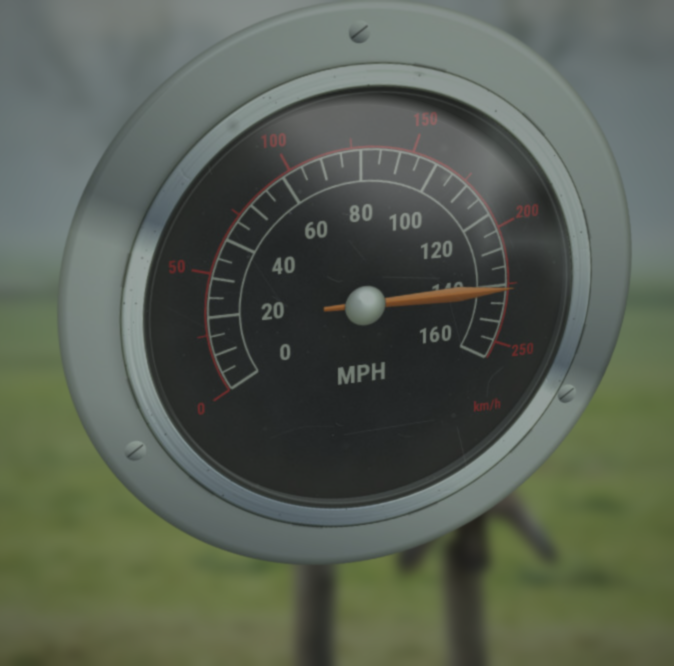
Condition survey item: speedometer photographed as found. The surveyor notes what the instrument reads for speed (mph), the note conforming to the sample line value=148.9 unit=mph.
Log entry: value=140 unit=mph
